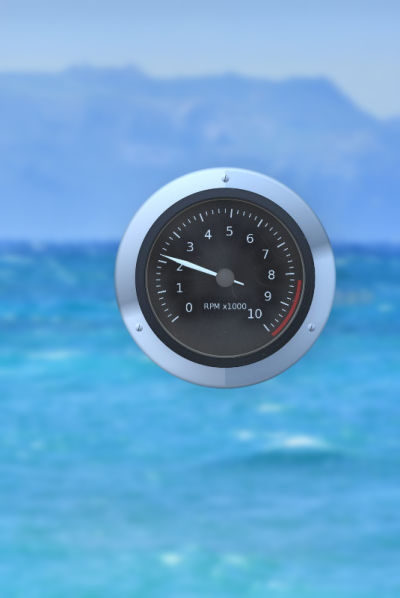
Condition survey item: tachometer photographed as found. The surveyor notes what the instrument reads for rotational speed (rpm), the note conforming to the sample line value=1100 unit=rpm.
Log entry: value=2200 unit=rpm
